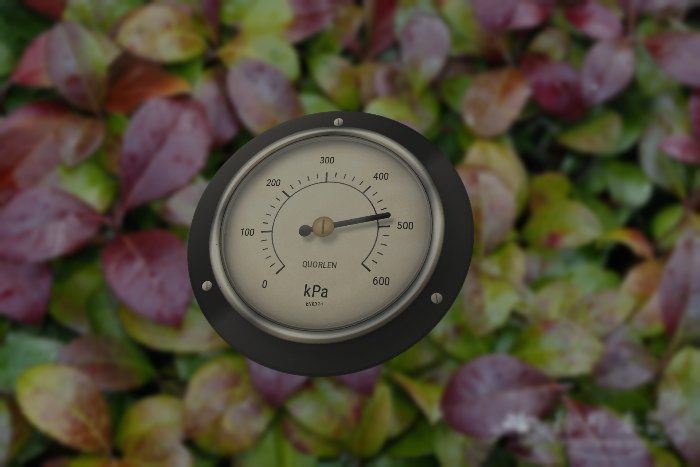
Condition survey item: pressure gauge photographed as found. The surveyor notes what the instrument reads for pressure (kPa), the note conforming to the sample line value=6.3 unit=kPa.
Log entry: value=480 unit=kPa
